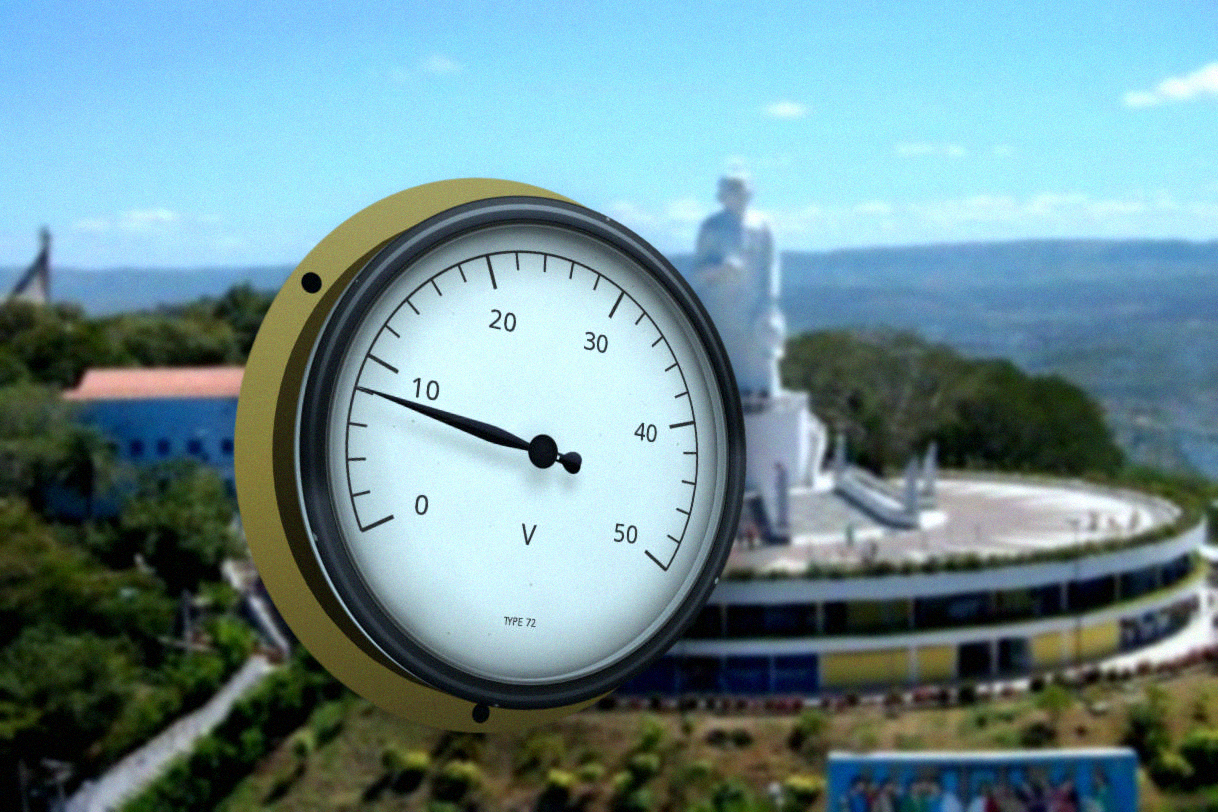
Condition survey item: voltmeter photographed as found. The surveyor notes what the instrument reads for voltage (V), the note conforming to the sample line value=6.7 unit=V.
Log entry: value=8 unit=V
